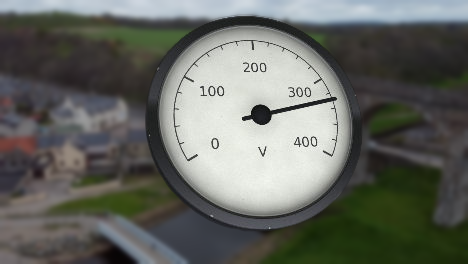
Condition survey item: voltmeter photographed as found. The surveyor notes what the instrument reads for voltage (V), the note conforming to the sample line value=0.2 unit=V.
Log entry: value=330 unit=V
